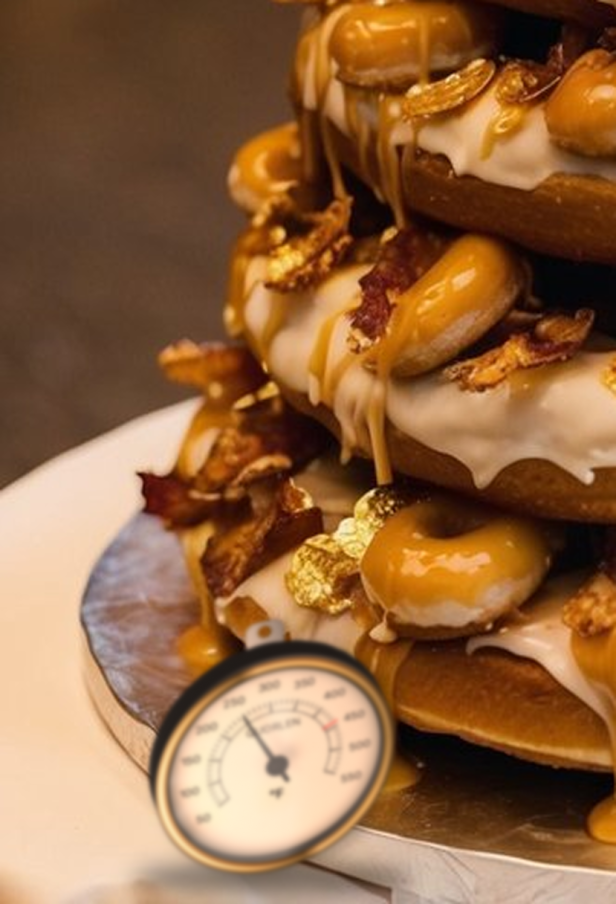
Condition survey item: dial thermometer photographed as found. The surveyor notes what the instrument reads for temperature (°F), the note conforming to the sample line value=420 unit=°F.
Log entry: value=250 unit=°F
